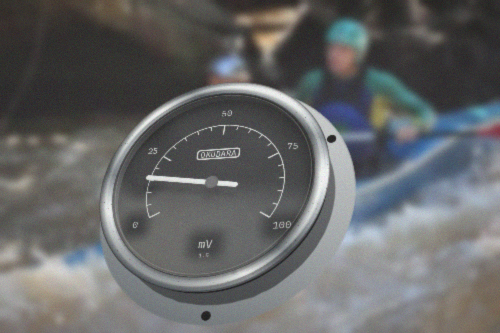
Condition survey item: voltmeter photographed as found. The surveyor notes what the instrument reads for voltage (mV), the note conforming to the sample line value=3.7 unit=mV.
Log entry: value=15 unit=mV
